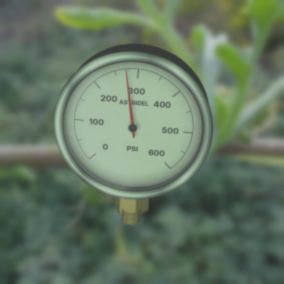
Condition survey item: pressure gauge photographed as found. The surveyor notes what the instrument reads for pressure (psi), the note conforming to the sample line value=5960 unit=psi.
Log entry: value=275 unit=psi
